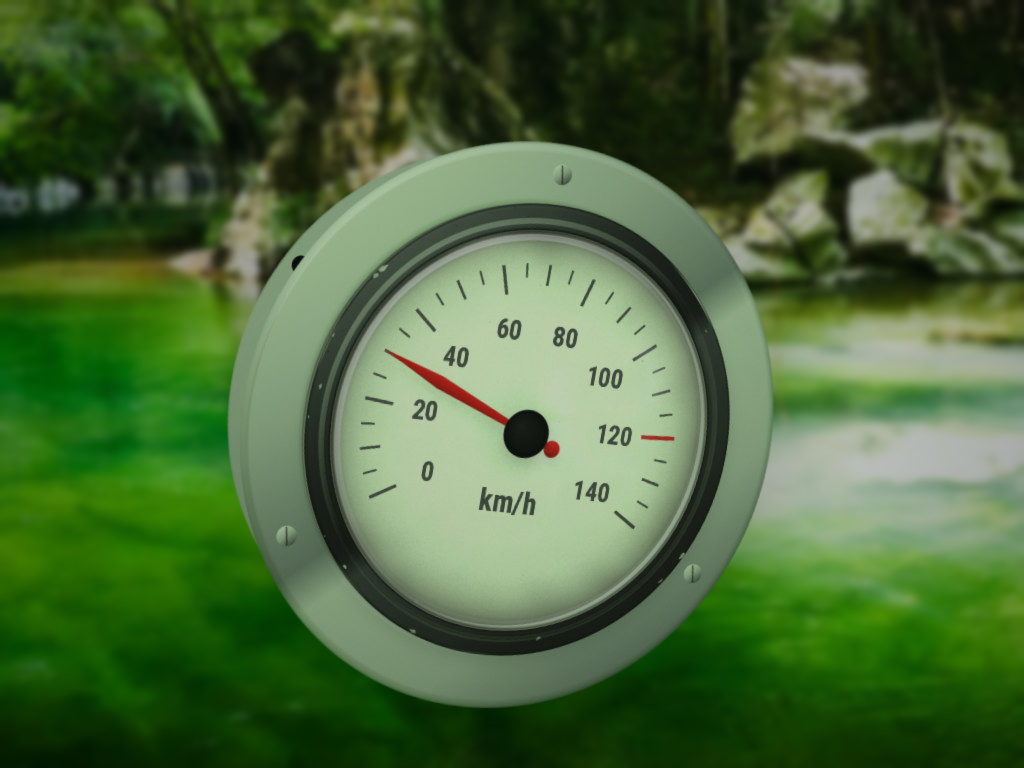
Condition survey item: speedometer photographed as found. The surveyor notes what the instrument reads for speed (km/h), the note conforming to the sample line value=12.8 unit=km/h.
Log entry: value=30 unit=km/h
